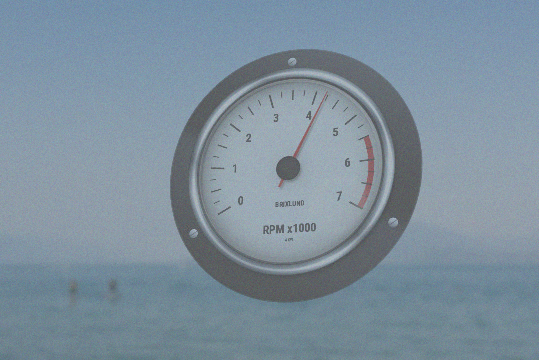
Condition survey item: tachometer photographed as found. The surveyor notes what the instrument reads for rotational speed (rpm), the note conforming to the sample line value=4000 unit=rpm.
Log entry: value=4250 unit=rpm
